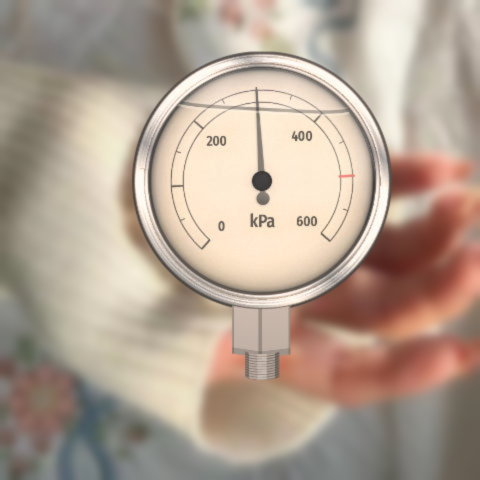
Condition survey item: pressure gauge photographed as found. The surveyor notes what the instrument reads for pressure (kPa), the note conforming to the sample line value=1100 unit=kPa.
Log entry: value=300 unit=kPa
